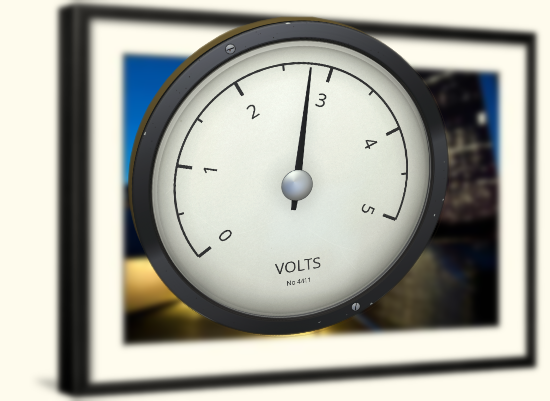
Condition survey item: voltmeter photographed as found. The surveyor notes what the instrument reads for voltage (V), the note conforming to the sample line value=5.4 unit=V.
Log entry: value=2.75 unit=V
